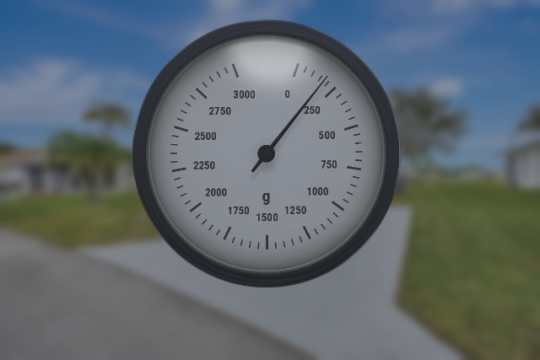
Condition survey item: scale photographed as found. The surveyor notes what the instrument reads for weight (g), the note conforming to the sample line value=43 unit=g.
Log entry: value=175 unit=g
